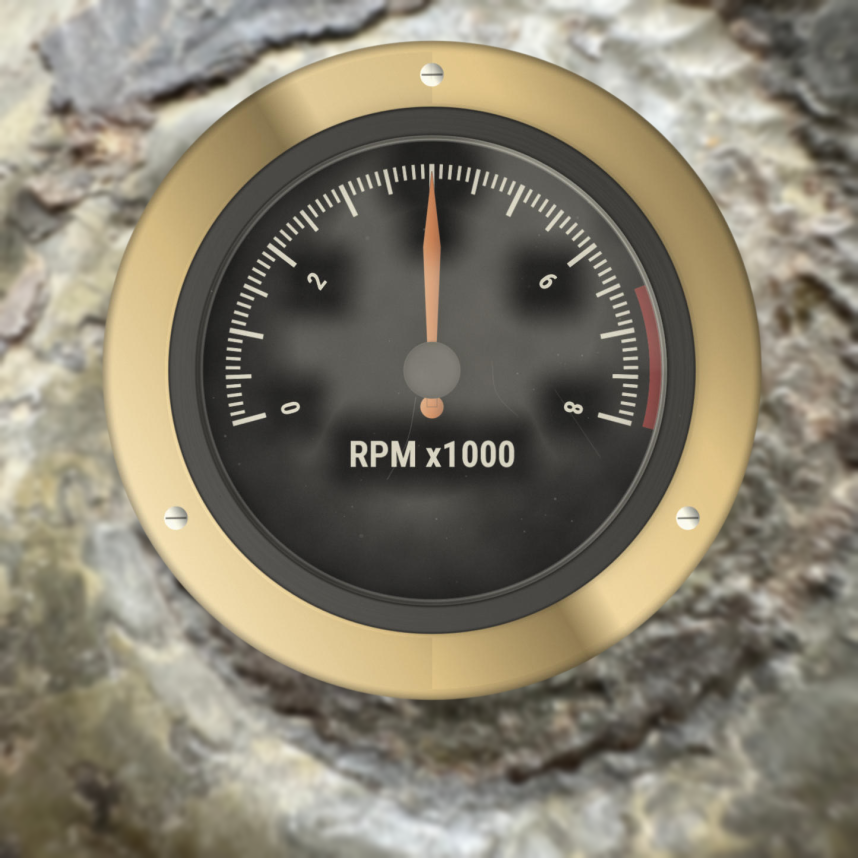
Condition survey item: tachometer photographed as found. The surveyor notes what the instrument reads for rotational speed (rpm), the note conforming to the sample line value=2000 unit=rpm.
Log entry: value=4000 unit=rpm
